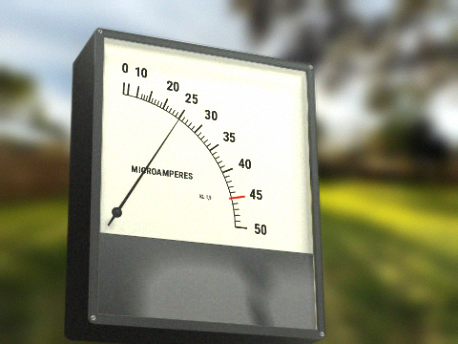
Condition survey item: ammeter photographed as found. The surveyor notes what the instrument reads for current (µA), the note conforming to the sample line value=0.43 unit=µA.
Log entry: value=25 unit=µA
